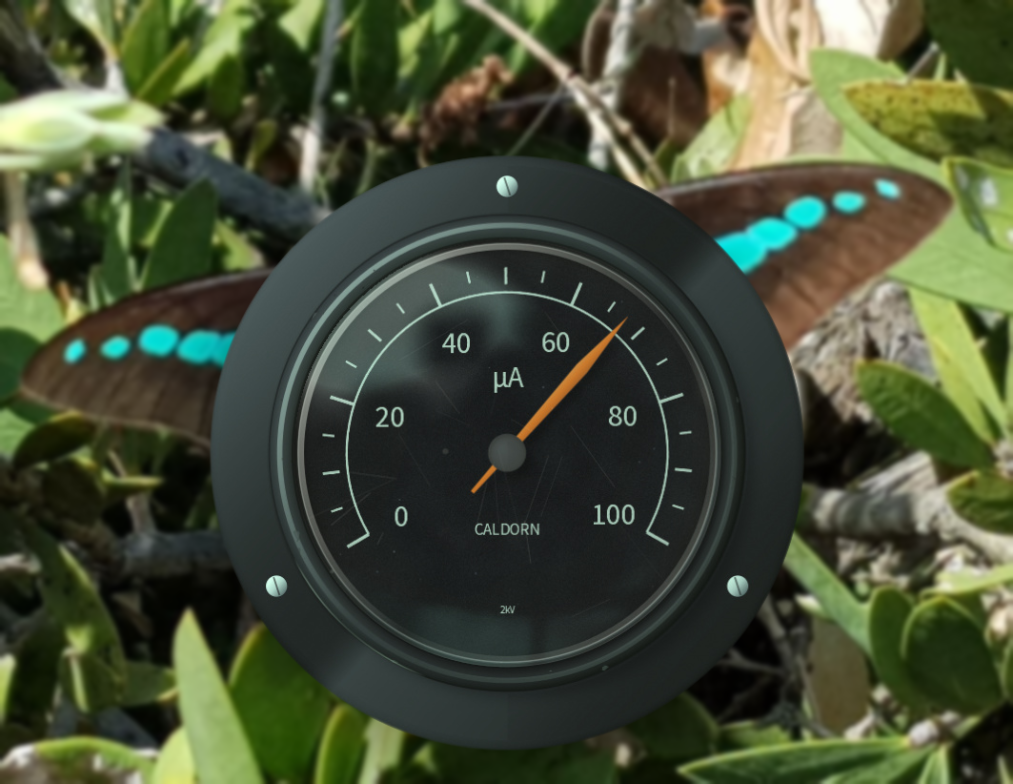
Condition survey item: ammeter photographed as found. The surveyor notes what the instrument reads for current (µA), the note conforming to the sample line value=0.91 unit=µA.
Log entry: value=67.5 unit=µA
